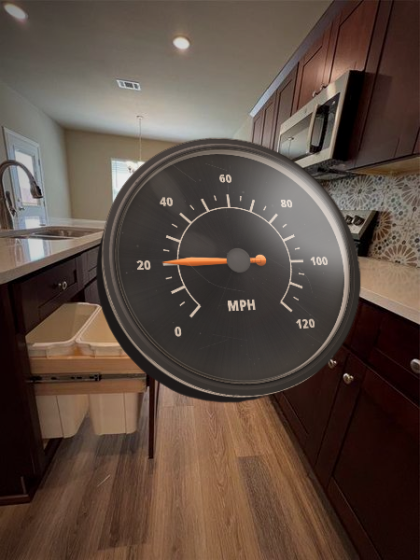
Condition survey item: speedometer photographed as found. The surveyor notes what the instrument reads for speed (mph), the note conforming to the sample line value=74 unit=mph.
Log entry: value=20 unit=mph
